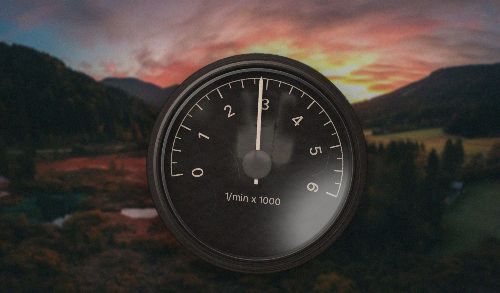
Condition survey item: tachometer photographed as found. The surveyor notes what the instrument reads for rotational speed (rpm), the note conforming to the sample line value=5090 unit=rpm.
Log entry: value=2875 unit=rpm
